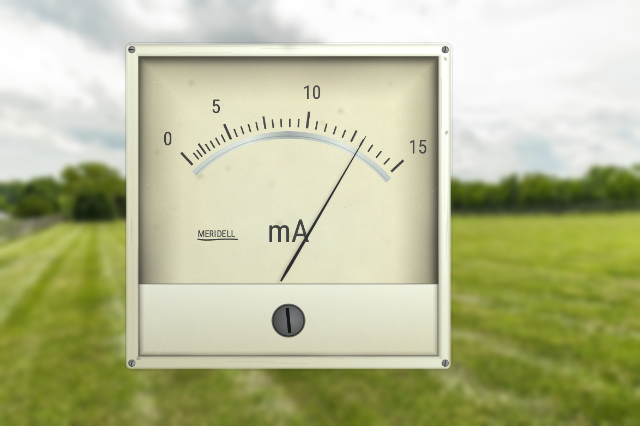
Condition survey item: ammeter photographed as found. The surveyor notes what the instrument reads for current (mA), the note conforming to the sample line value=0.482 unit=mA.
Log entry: value=13 unit=mA
